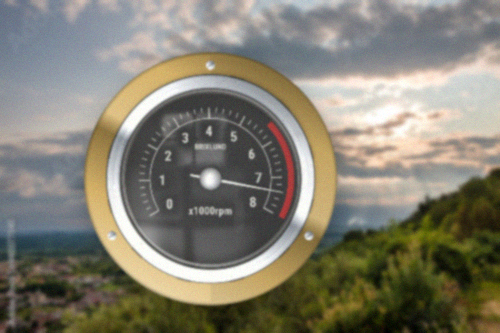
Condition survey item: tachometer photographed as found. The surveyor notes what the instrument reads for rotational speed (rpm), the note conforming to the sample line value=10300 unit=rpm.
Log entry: value=7400 unit=rpm
